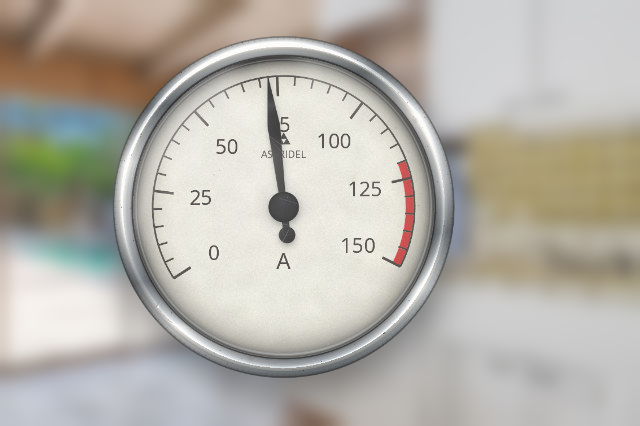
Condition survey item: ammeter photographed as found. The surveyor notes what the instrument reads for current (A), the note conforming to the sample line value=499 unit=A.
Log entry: value=72.5 unit=A
